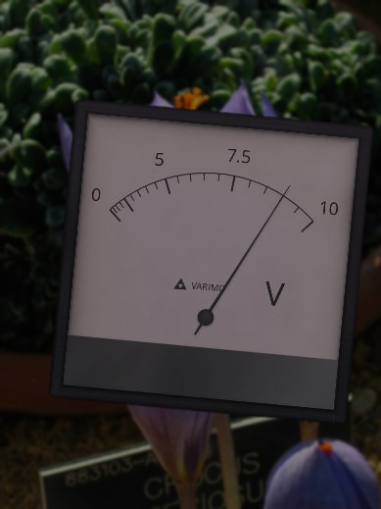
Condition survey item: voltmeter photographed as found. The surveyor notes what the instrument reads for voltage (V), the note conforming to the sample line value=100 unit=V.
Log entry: value=9 unit=V
